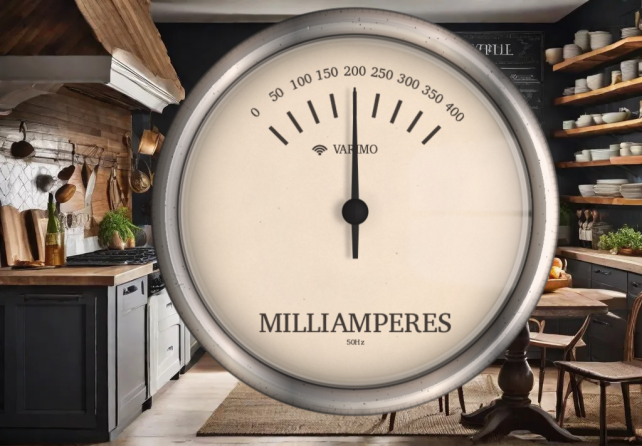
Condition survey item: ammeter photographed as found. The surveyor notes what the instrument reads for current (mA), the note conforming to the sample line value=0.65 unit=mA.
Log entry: value=200 unit=mA
